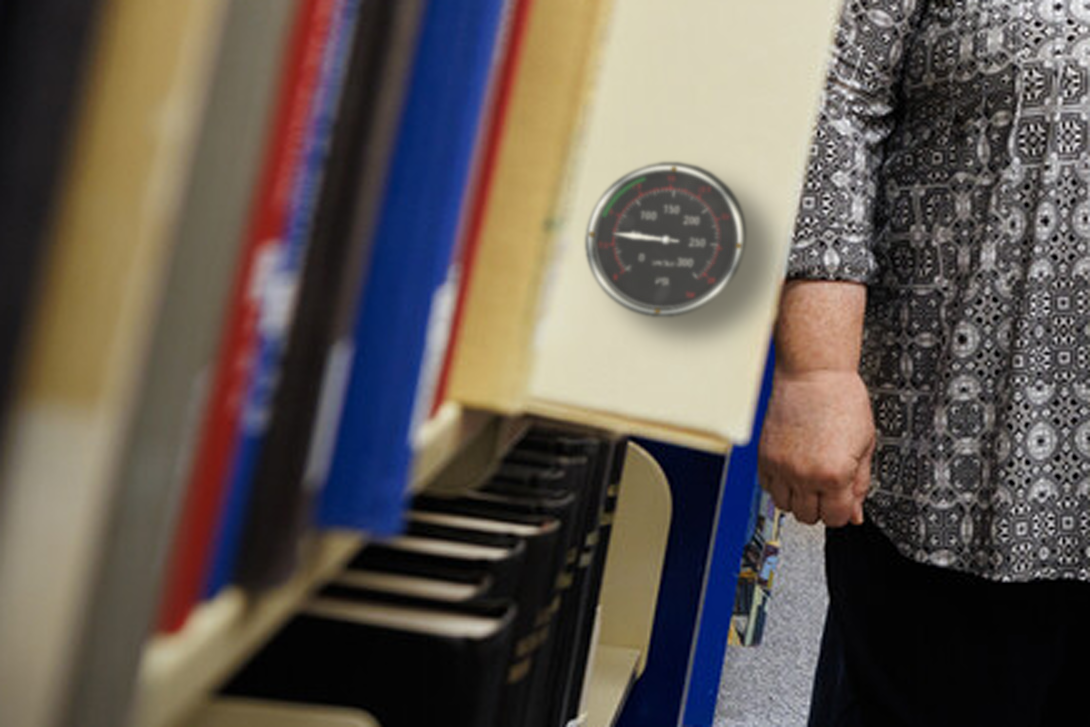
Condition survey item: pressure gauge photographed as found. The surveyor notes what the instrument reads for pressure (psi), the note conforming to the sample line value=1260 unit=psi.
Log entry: value=50 unit=psi
